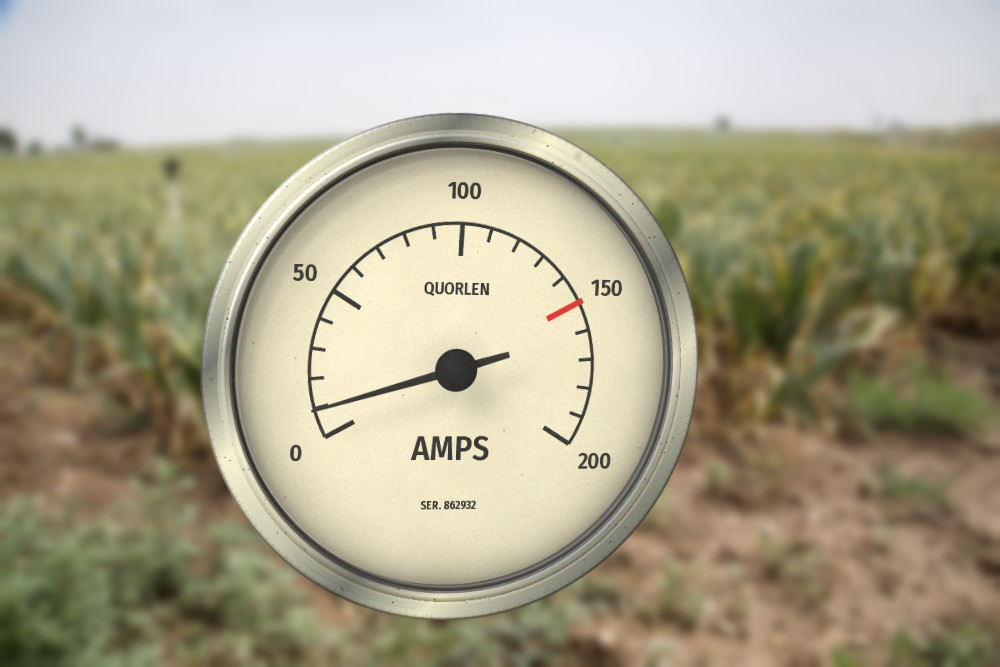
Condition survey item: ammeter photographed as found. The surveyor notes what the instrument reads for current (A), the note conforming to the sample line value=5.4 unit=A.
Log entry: value=10 unit=A
